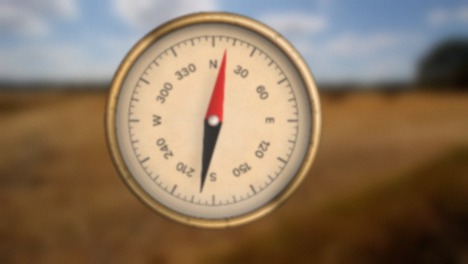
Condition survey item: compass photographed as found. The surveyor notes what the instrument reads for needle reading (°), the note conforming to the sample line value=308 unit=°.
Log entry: value=10 unit=°
